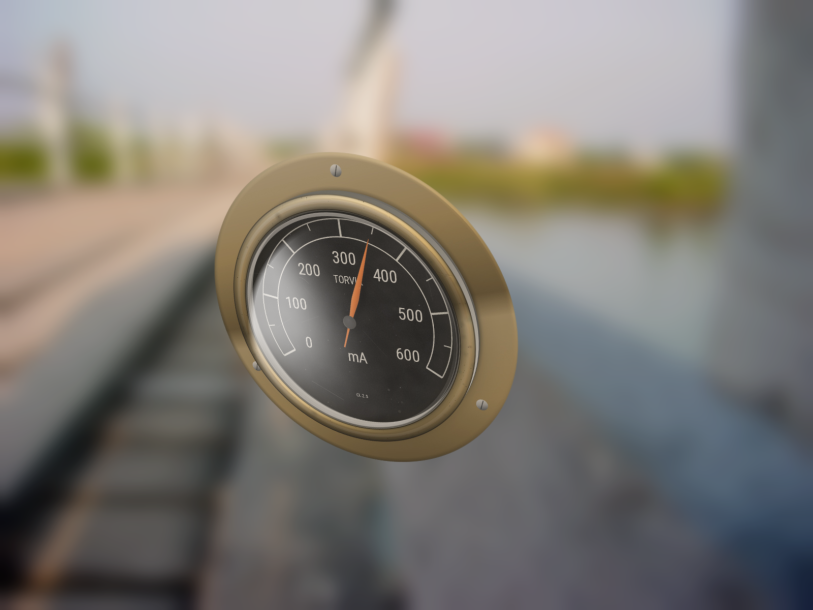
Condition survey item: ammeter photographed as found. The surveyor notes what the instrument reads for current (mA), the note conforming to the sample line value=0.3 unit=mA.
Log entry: value=350 unit=mA
